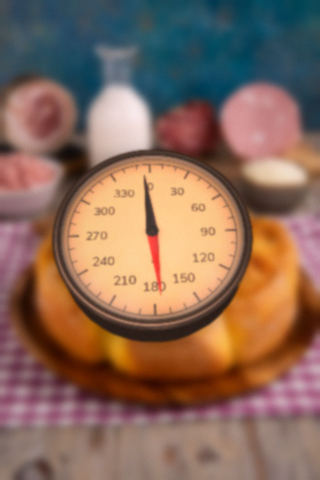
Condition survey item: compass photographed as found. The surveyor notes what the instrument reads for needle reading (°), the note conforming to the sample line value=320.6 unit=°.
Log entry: value=175 unit=°
